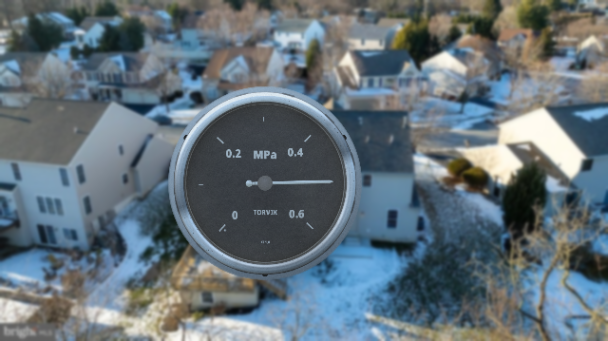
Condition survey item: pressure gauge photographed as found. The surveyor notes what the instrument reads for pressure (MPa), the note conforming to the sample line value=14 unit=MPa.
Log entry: value=0.5 unit=MPa
